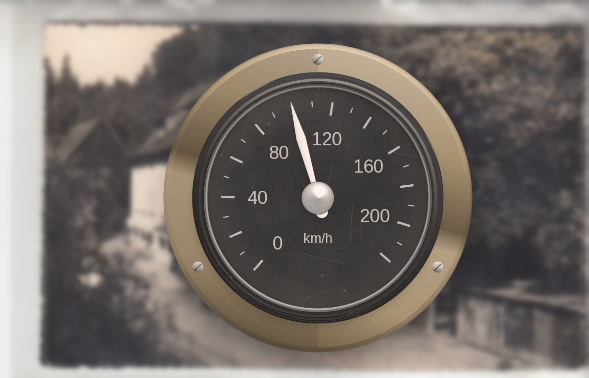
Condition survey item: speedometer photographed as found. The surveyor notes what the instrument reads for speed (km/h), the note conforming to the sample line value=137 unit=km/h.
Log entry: value=100 unit=km/h
